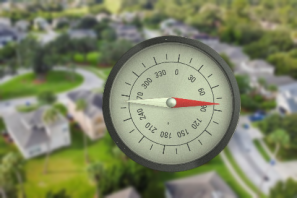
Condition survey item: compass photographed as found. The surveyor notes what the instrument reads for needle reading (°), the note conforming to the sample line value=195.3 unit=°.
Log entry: value=82.5 unit=°
